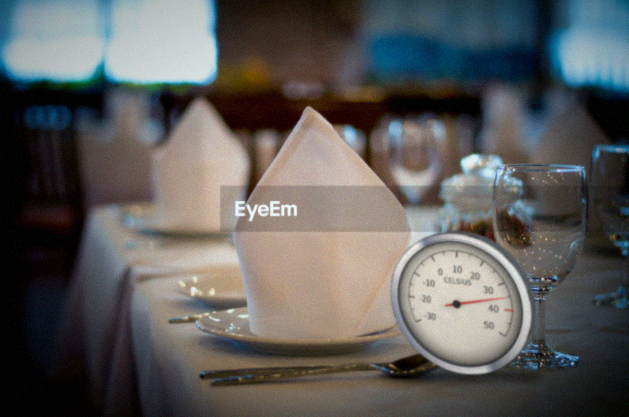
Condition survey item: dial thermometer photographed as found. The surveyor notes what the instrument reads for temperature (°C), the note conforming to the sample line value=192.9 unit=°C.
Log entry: value=35 unit=°C
